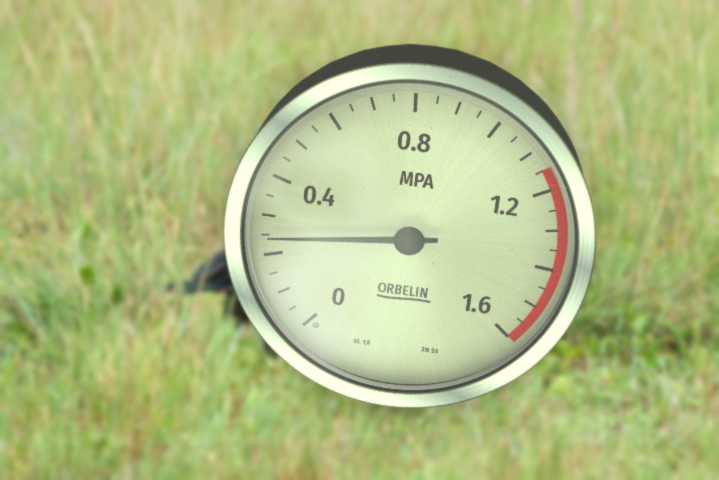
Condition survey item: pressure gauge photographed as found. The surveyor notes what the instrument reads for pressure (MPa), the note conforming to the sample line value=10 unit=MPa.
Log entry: value=0.25 unit=MPa
